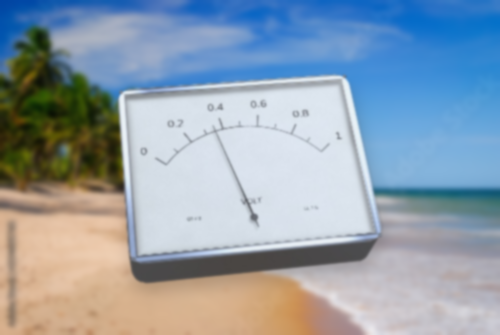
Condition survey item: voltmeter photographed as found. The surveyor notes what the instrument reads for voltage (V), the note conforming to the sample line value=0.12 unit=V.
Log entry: value=0.35 unit=V
